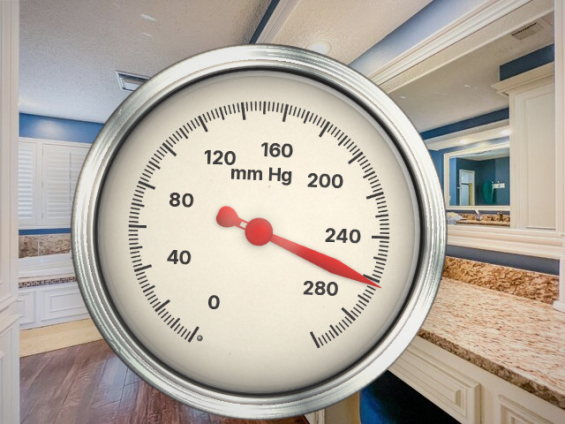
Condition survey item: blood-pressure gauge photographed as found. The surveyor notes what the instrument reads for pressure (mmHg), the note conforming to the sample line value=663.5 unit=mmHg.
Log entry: value=262 unit=mmHg
